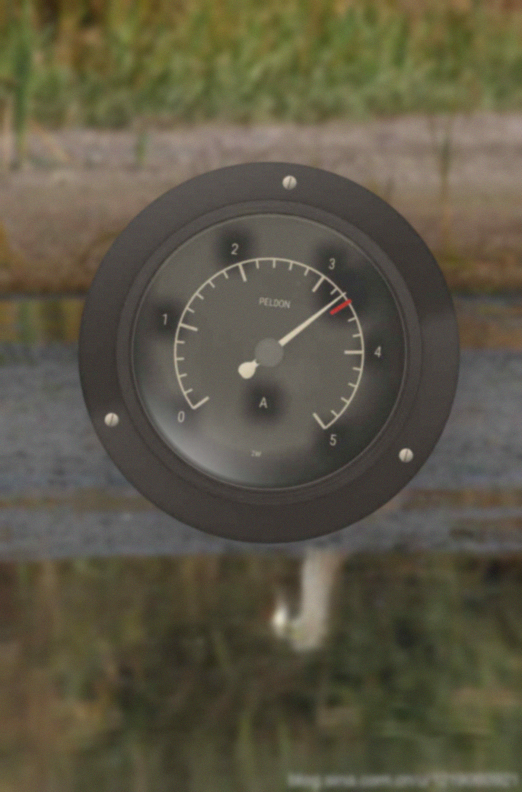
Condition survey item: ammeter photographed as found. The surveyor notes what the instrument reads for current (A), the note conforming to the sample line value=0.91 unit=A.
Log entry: value=3.3 unit=A
